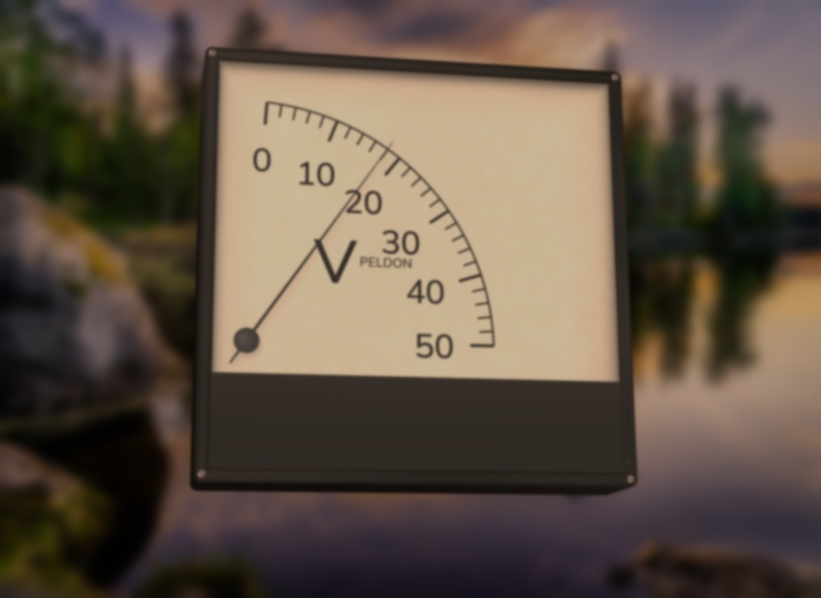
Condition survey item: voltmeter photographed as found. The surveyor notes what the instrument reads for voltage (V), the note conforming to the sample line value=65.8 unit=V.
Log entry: value=18 unit=V
